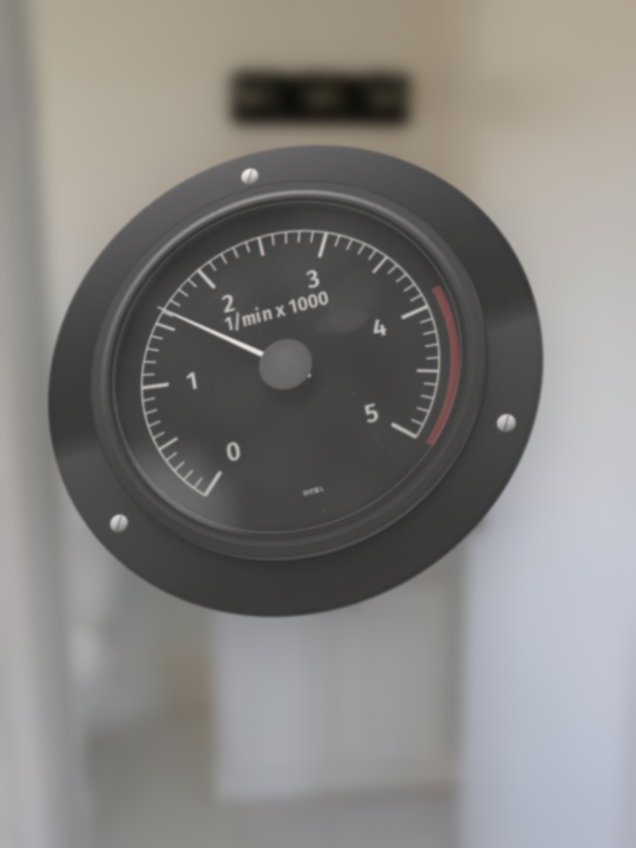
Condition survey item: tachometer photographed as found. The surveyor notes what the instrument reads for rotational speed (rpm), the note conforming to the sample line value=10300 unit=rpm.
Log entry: value=1600 unit=rpm
